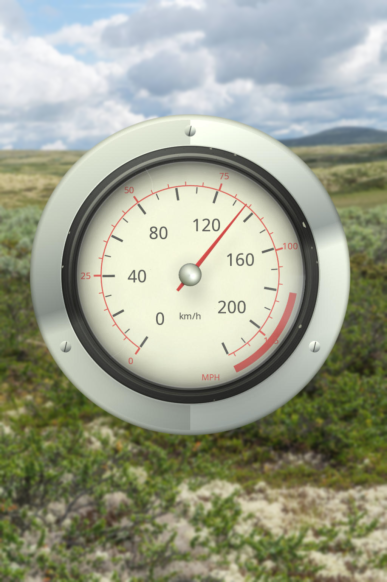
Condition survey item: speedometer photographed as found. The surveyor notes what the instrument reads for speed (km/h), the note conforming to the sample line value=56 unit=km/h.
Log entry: value=135 unit=km/h
